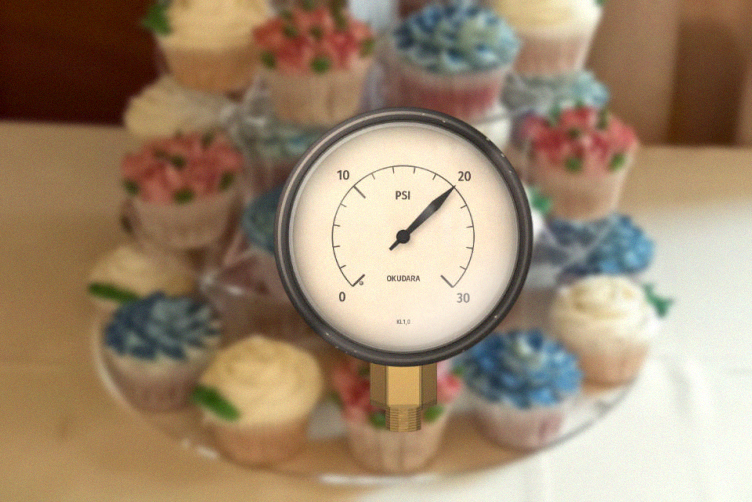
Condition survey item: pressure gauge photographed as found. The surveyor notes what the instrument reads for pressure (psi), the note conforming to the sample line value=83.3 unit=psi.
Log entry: value=20 unit=psi
